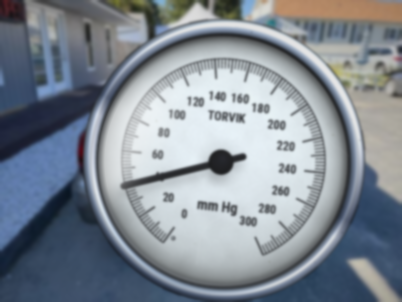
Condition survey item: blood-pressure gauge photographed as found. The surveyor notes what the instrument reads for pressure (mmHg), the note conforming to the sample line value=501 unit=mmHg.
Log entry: value=40 unit=mmHg
